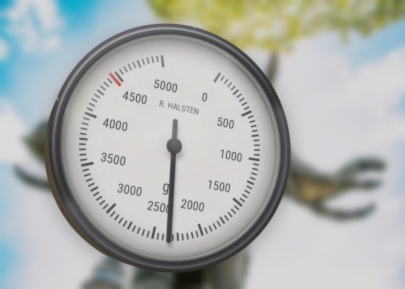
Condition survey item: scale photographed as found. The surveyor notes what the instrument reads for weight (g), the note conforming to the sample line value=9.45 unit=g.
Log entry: value=2350 unit=g
